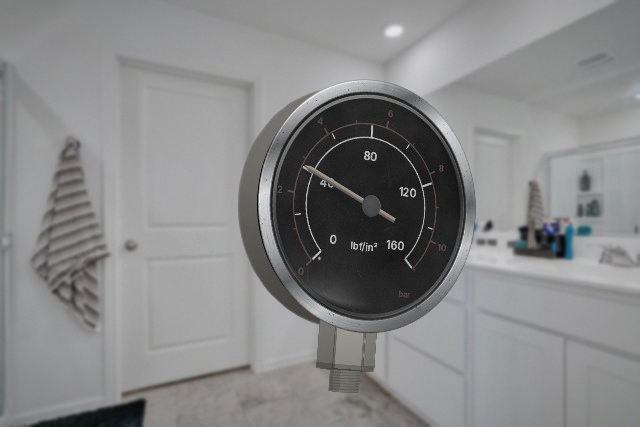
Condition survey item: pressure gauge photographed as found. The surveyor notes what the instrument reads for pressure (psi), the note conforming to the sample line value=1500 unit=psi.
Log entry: value=40 unit=psi
